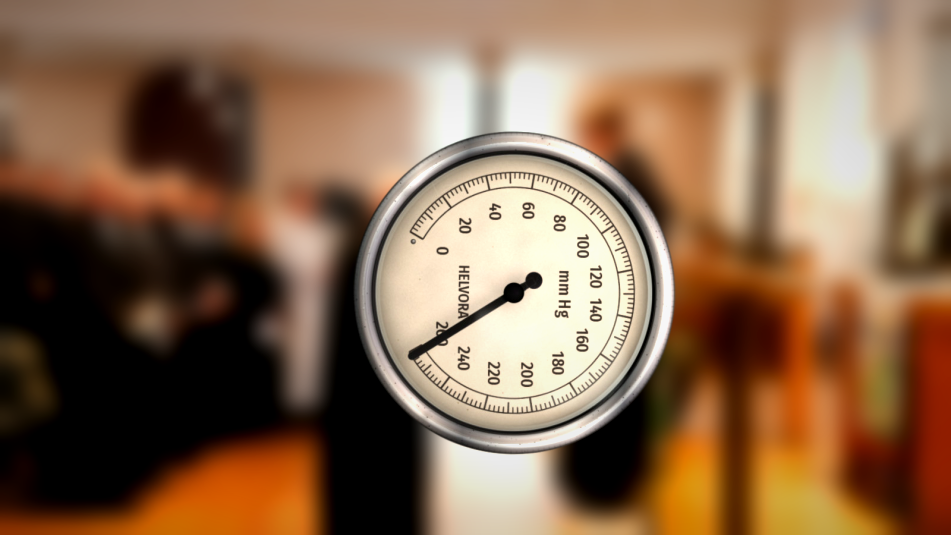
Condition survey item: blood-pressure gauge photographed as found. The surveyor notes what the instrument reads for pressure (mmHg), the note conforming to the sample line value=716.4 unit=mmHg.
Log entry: value=258 unit=mmHg
